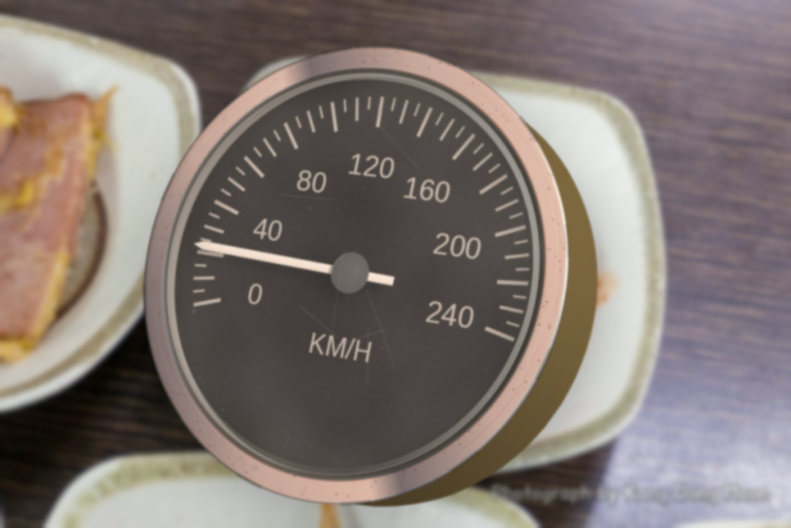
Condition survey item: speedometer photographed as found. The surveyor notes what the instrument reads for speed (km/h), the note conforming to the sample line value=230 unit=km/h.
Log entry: value=22.5 unit=km/h
